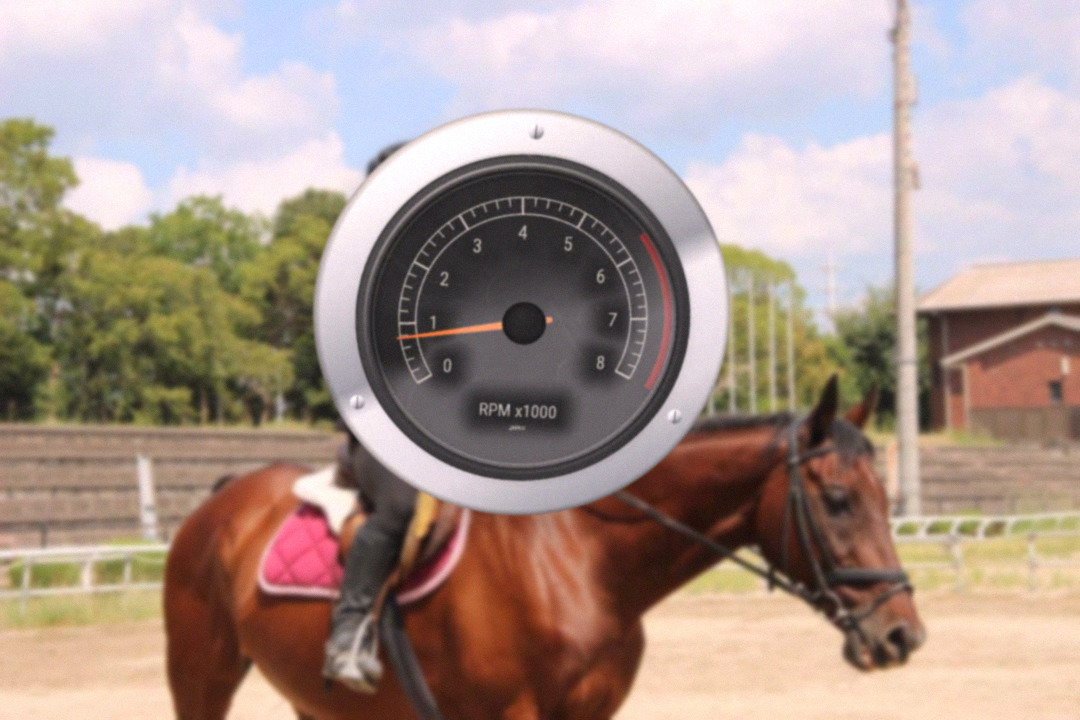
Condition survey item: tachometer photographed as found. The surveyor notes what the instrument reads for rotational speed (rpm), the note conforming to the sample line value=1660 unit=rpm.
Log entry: value=800 unit=rpm
